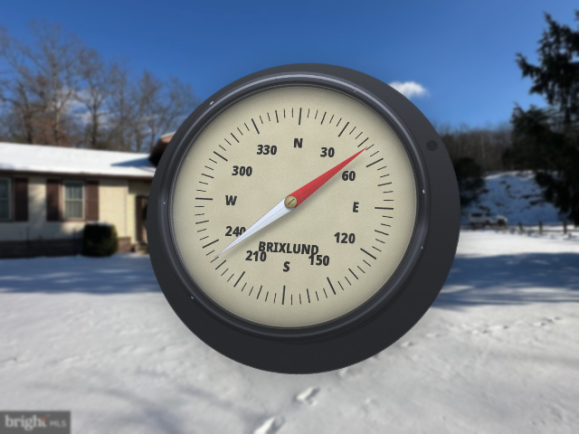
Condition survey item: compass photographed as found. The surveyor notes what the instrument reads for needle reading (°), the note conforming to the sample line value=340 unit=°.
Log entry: value=50 unit=°
